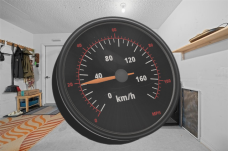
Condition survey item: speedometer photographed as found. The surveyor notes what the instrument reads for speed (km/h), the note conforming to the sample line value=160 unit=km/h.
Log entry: value=30 unit=km/h
